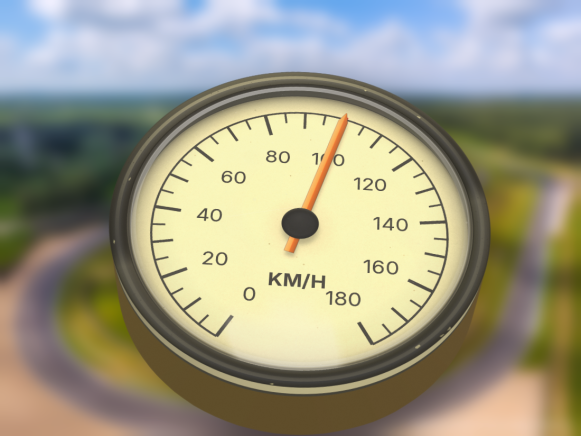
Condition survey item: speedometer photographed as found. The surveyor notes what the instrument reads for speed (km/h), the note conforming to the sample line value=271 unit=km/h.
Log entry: value=100 unit=km/h
